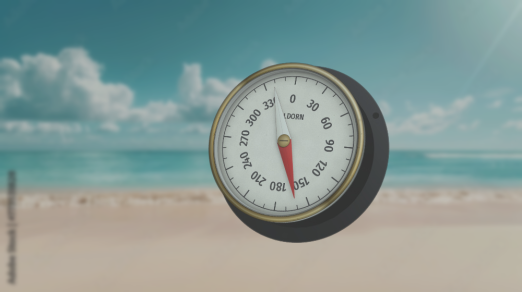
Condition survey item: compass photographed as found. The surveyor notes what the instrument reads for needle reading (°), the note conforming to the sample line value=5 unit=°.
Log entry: value=160 unit=°
